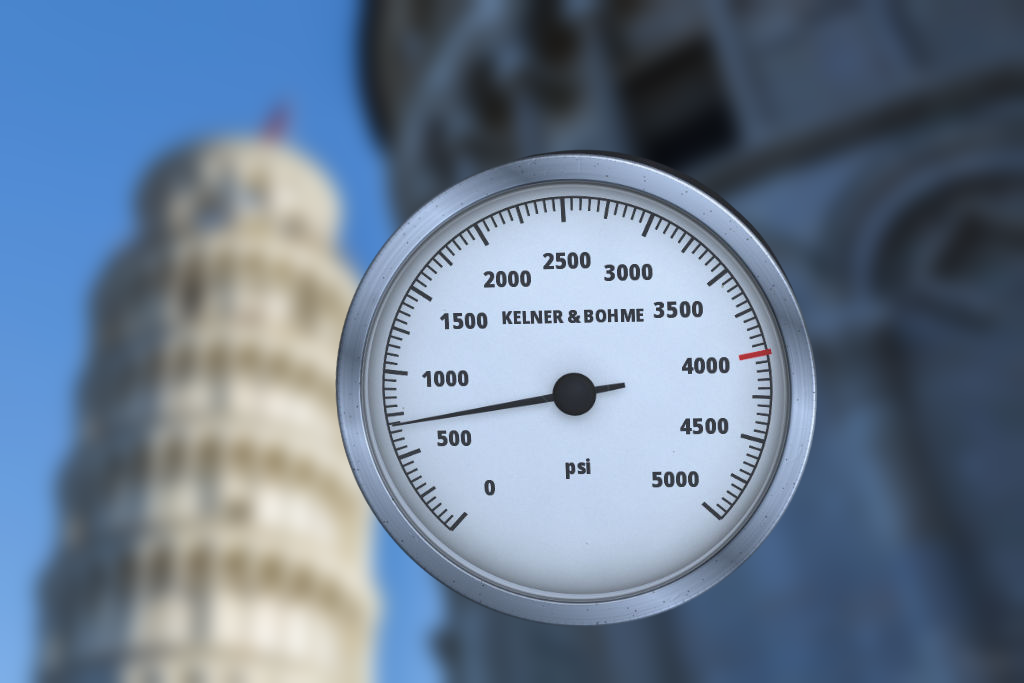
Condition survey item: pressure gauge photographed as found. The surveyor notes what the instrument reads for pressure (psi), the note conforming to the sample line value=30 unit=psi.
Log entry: value=700 unit=psi
